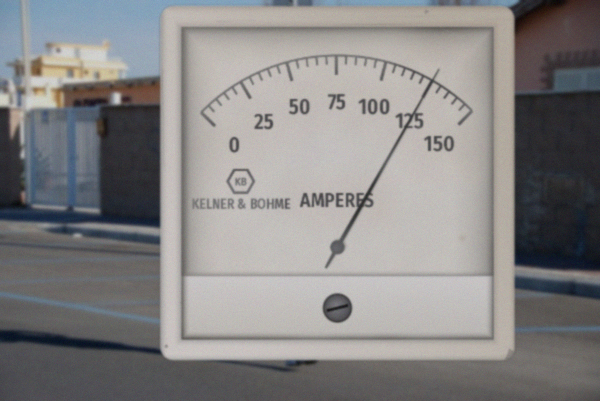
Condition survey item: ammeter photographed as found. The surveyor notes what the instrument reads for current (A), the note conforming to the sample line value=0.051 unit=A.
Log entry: value=125 unit=A
